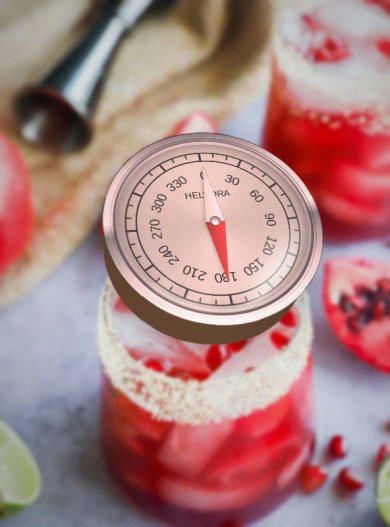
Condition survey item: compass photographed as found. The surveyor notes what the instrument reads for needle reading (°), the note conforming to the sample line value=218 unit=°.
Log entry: value=180 unit=°
